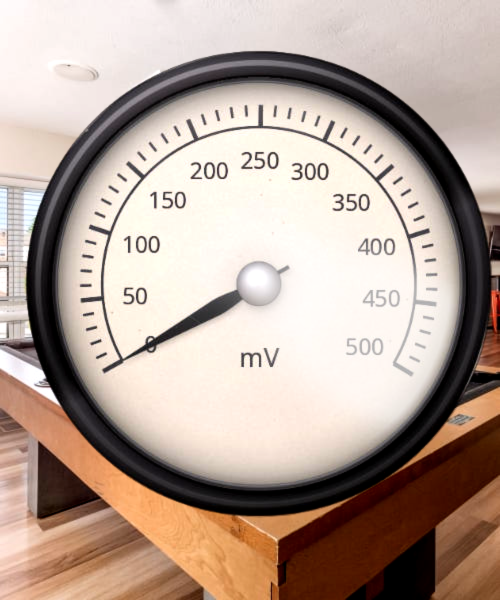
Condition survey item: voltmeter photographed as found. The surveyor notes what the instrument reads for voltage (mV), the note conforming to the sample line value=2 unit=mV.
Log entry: value=0 unit=mV
